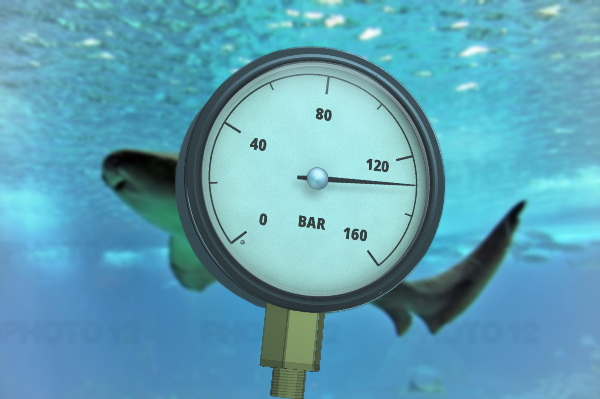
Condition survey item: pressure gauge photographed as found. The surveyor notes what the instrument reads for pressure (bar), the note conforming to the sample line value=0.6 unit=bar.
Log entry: value=130 unit=bar
